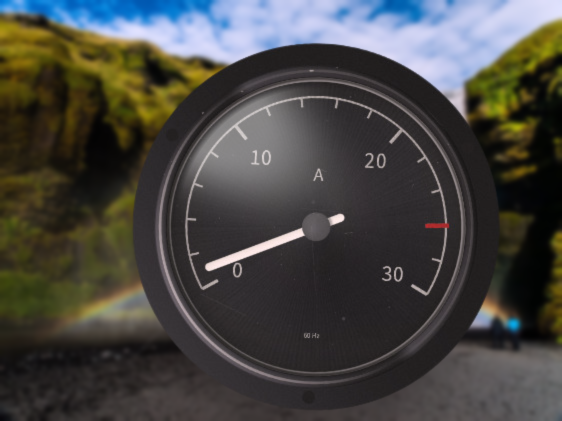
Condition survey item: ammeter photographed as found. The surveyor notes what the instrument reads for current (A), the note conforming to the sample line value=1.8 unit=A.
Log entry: value=1 unit=A
